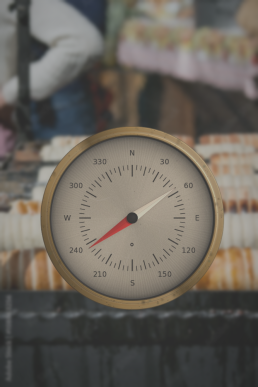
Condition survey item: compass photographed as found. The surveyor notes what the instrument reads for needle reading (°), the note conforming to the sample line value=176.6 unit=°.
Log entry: value=235 unit=°
